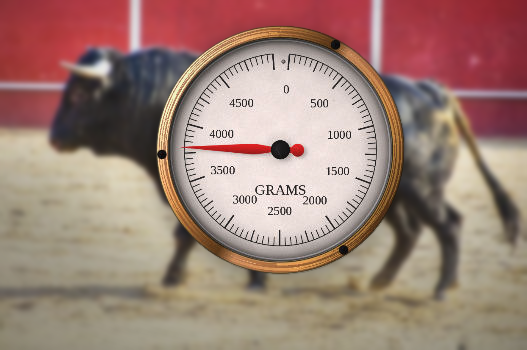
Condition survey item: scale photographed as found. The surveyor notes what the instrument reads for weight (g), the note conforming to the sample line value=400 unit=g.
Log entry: value=3800 unit=g
